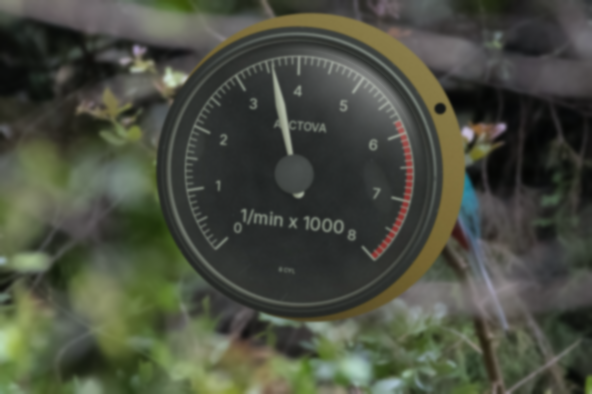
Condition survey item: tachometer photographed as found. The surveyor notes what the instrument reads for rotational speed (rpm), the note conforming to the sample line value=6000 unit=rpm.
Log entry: value=3600 unit=rpm
